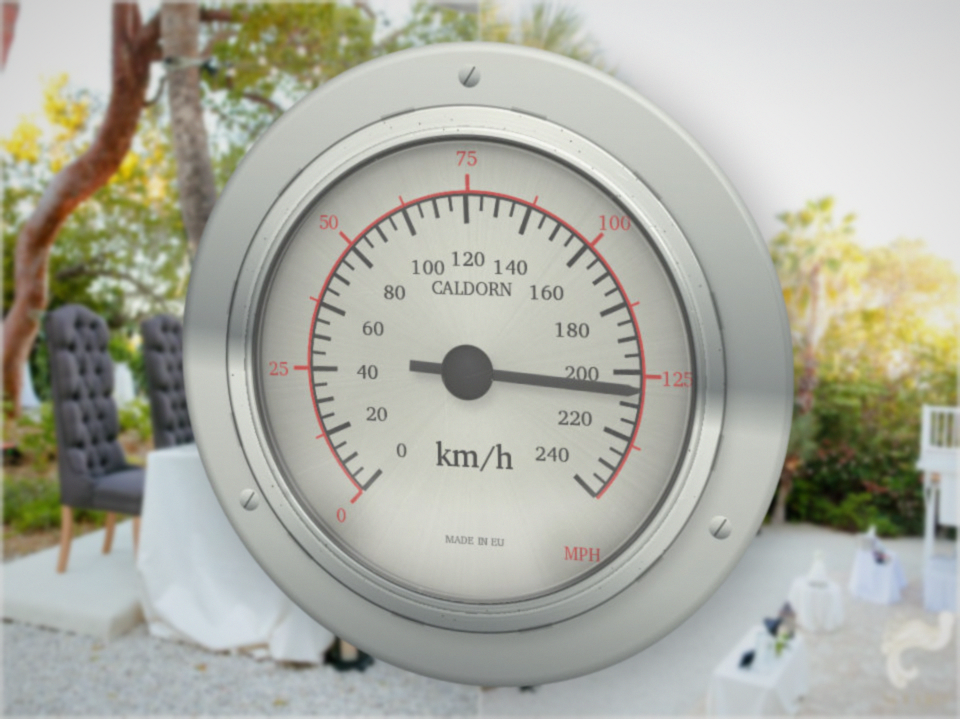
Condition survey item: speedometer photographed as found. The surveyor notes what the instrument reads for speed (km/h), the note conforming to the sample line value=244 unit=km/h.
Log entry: value=205 unit=km/h
